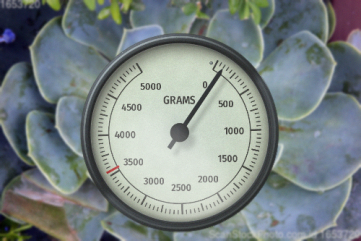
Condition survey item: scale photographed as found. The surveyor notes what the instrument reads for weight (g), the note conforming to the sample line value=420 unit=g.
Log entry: value=100 unit=g
